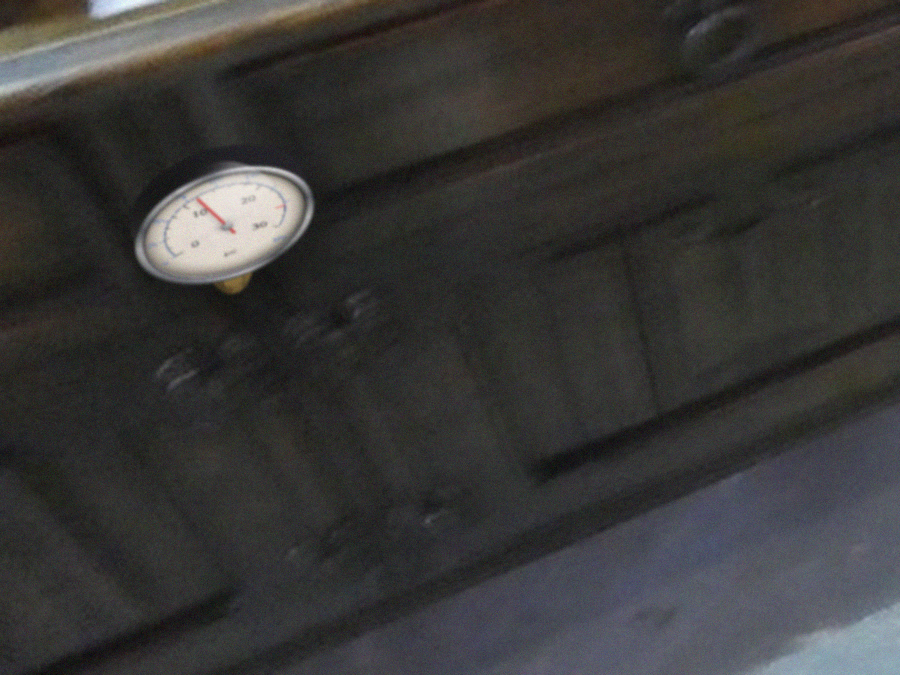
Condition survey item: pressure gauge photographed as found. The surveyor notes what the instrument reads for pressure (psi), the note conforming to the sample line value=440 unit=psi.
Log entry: value=12 unit=psi
